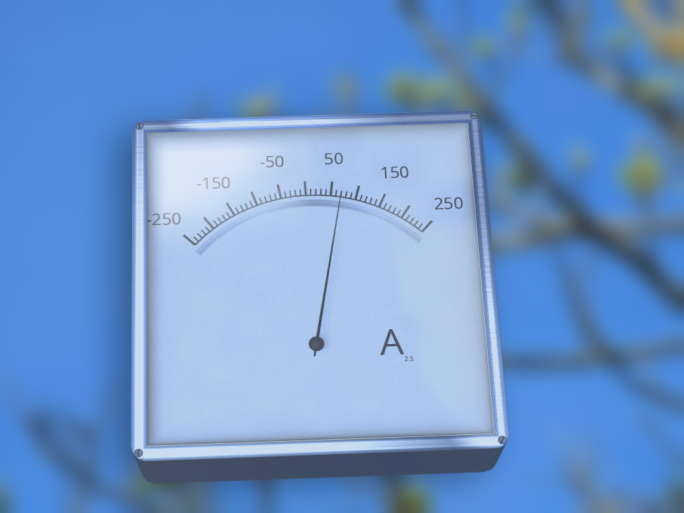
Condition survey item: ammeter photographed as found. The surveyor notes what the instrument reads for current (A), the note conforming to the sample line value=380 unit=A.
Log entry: value=70 unit=A
